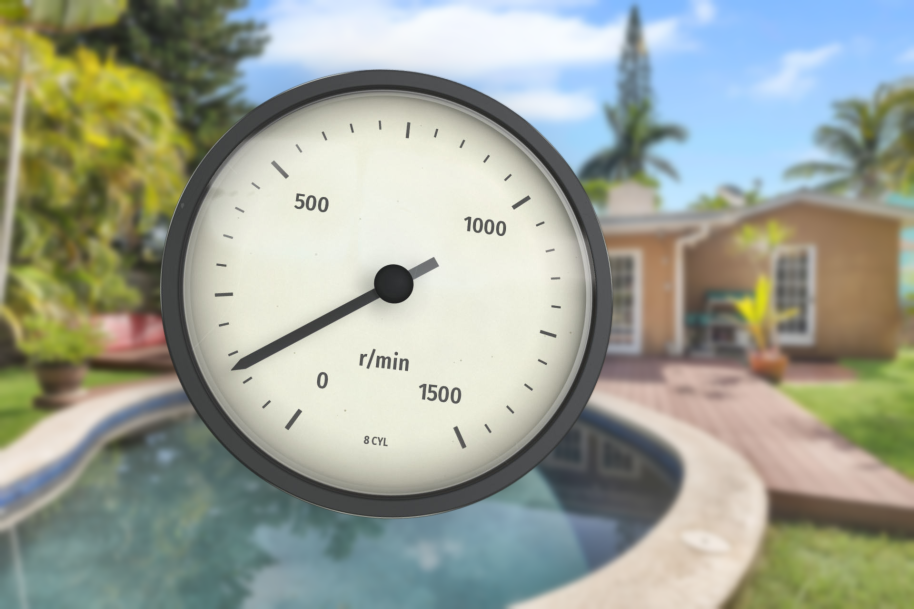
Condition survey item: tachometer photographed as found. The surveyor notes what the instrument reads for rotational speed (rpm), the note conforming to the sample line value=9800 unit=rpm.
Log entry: value=125 unit=rpm
